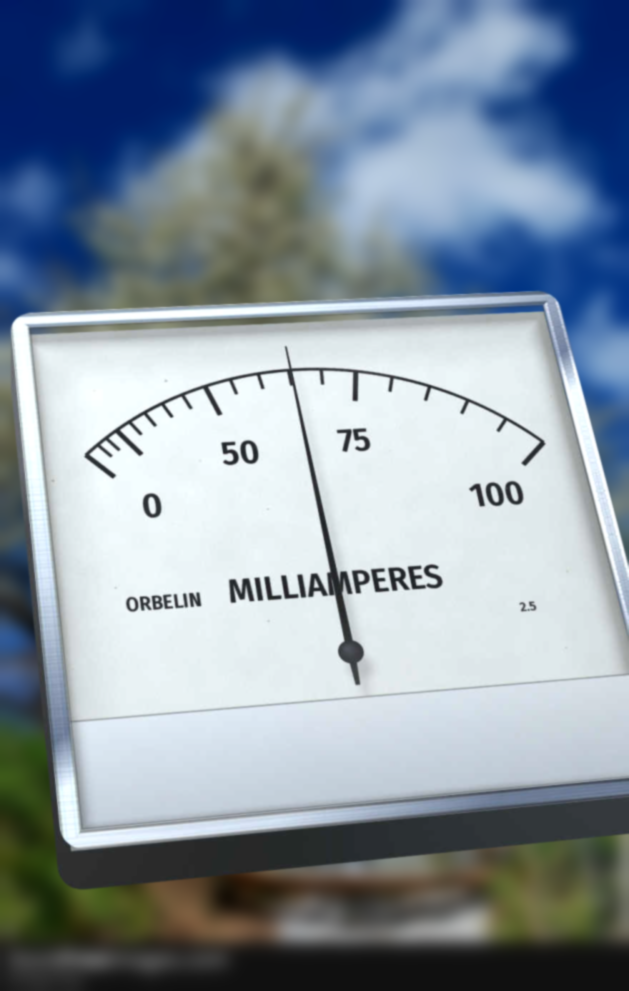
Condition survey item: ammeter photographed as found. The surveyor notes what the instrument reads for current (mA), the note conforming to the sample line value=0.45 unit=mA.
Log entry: value=65 unit=mA
